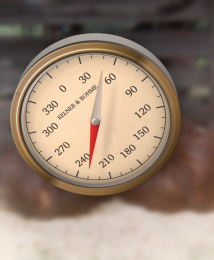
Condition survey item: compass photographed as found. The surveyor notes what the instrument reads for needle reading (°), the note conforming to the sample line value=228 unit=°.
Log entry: value=230 unit=°
